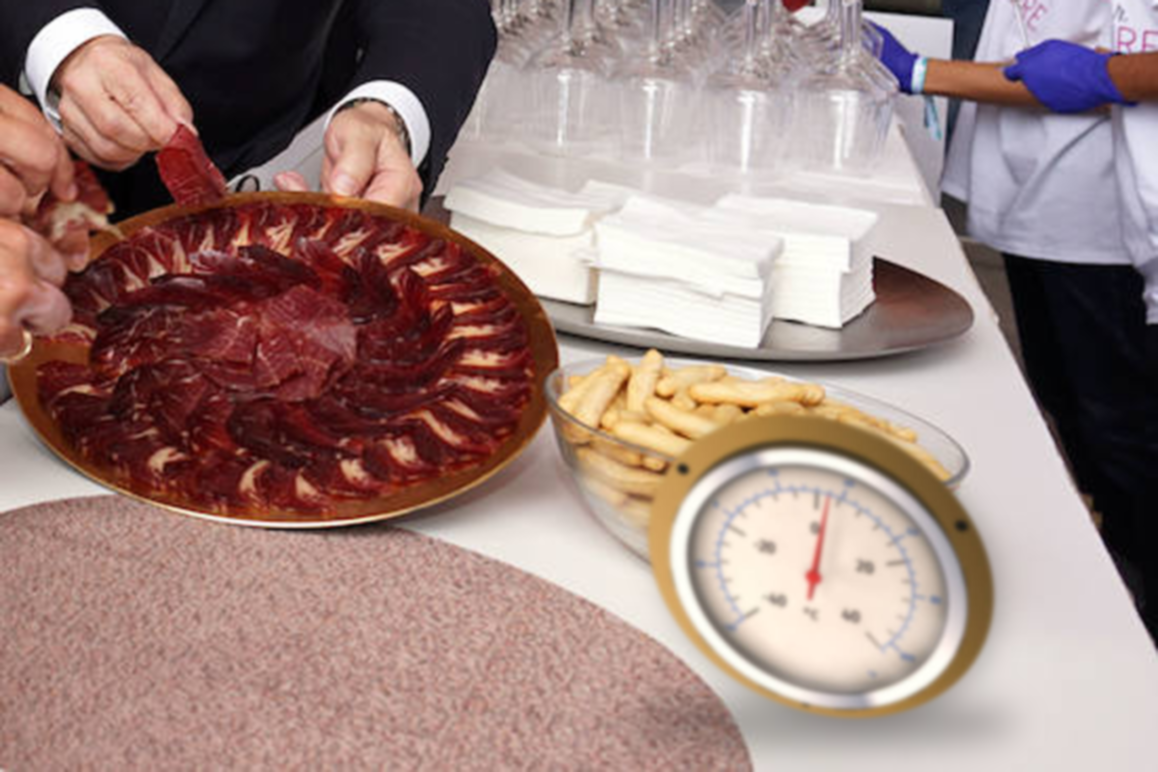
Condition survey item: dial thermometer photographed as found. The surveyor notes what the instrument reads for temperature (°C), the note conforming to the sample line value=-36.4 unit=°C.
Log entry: value=2 unit=°C
